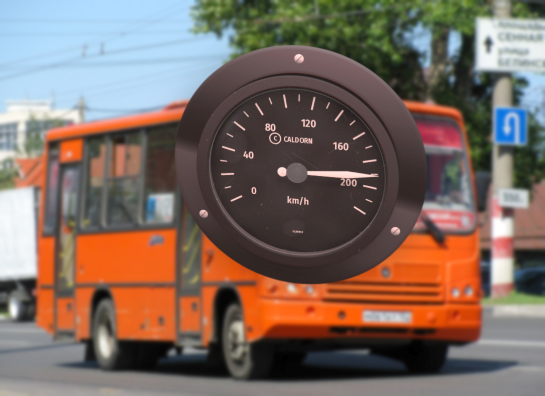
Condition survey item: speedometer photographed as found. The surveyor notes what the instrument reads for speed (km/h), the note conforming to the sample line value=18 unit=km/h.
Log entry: value=190 unit=km/h
